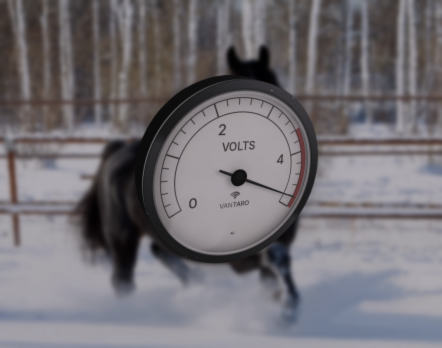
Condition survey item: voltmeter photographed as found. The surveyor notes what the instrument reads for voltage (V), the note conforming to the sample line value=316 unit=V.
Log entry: value=4.8 unit=V
